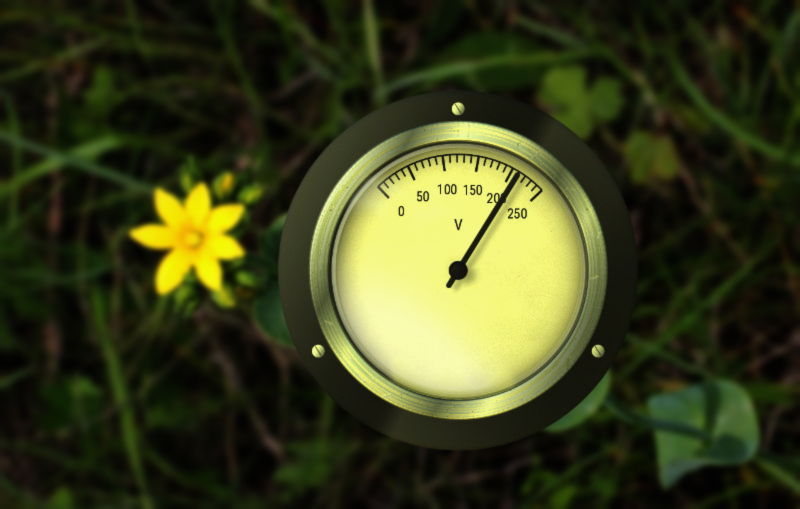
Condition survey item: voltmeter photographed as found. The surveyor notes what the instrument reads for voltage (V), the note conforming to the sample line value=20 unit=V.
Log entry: value=210 unit=V
